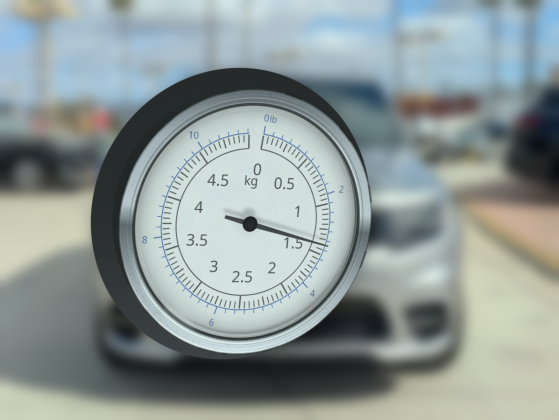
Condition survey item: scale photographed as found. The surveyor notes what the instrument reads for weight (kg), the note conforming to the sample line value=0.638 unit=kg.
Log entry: value=1.4 unit=kg
